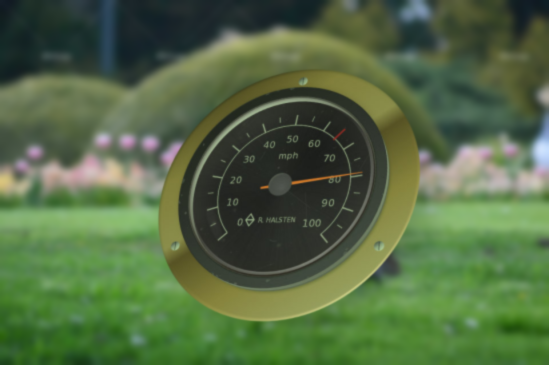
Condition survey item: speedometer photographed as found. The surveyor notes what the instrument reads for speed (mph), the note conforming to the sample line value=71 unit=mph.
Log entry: value=80 unit=mph
